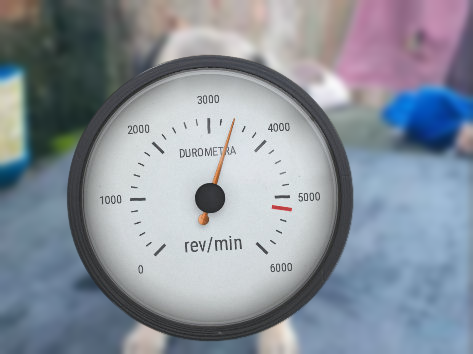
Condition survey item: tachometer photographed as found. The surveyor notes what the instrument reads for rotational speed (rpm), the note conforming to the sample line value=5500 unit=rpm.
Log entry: value=3400 unit=rpm
